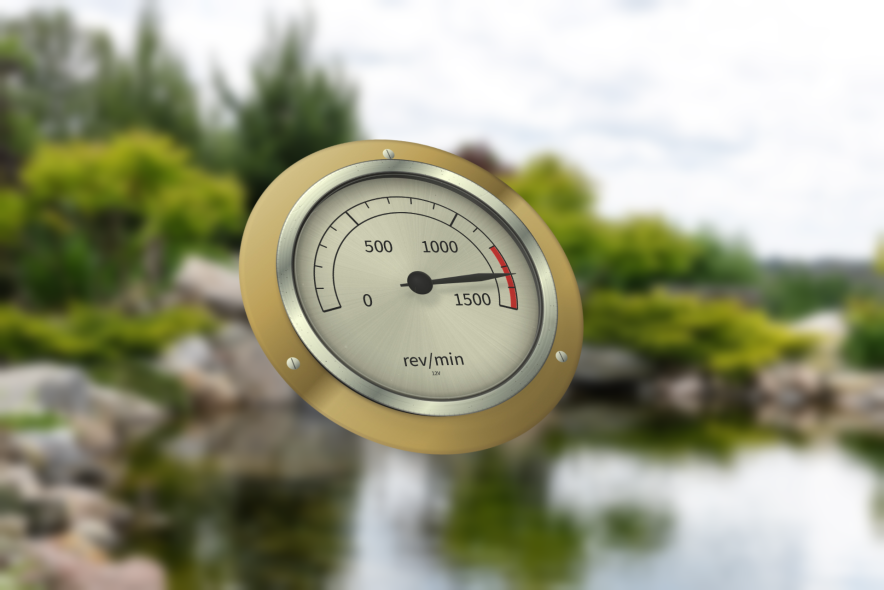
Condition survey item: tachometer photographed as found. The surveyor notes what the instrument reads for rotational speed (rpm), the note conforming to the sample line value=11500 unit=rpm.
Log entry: value=1350 unit=rpm
